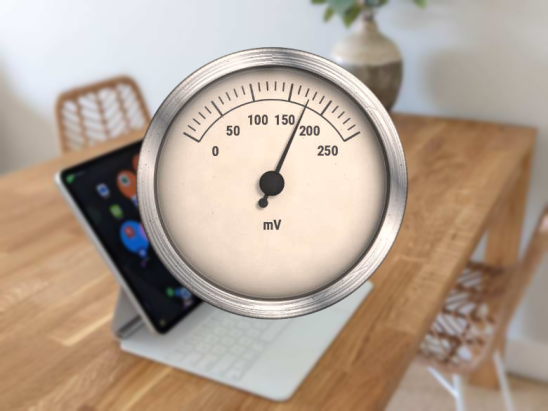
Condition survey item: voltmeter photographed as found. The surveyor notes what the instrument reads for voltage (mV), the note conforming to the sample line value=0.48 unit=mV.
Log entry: value=175 unit=mV
